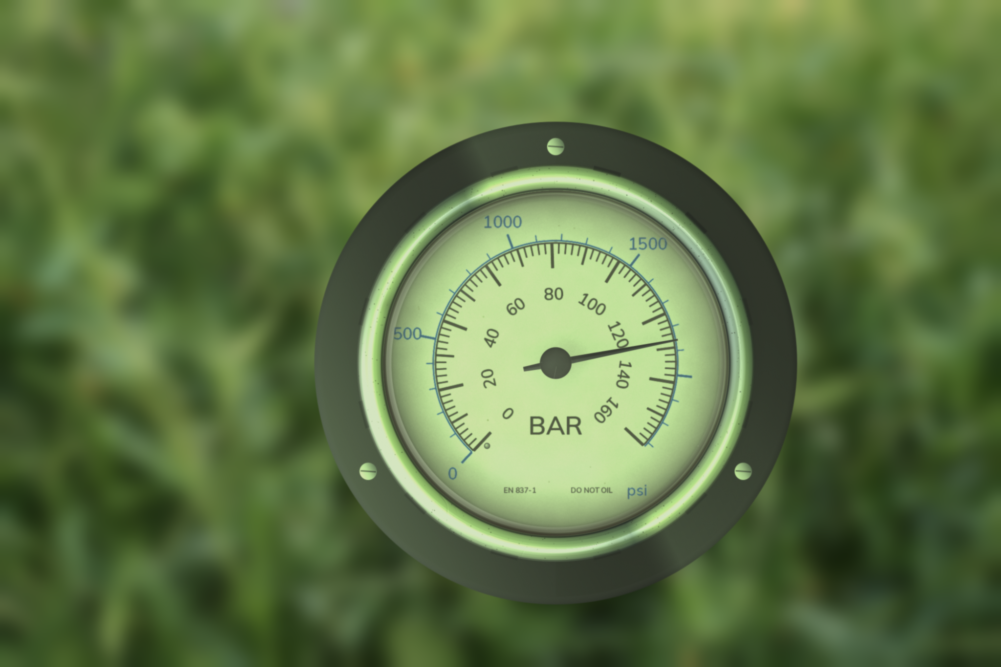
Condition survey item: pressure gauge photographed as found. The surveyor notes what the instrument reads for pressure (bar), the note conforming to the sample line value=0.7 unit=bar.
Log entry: value=128 unit=bar
